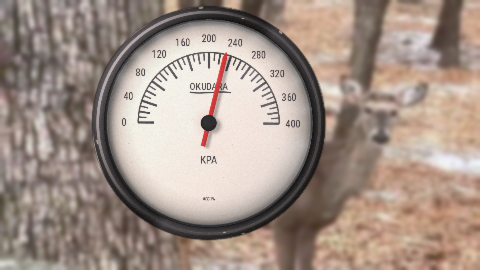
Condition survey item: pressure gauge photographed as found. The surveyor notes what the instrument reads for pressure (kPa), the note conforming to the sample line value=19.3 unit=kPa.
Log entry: value=230 unit=kPa
